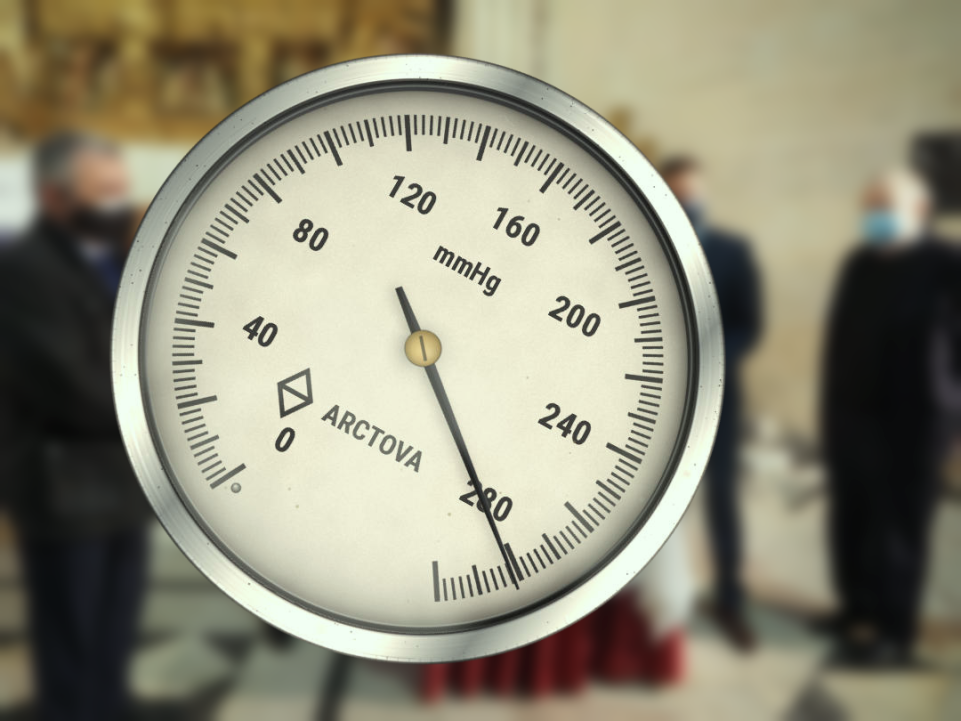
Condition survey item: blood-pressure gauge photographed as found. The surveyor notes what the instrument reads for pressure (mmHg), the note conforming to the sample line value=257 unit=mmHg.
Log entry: value=282 unit=mmHg
